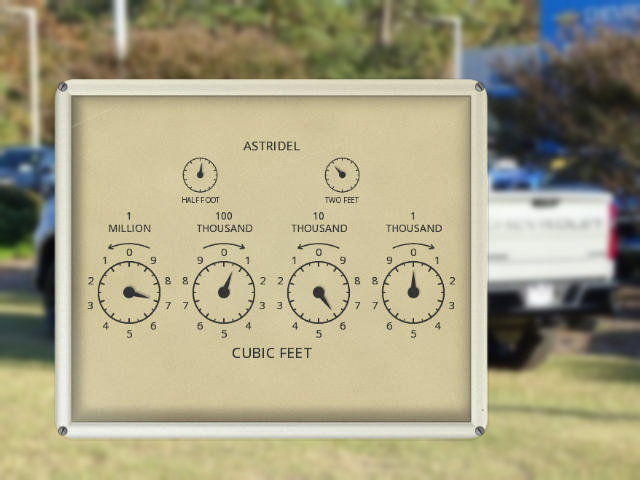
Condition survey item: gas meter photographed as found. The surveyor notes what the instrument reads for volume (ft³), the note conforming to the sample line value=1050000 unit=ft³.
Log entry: value=706000 unit=ft³
